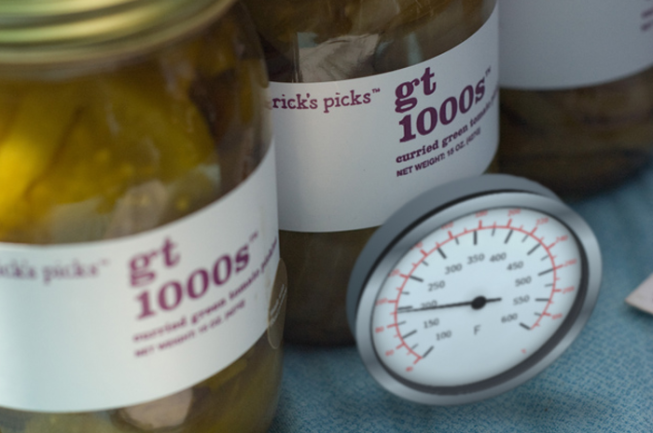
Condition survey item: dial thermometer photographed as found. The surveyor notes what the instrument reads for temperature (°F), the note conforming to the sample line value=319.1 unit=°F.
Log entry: value=200 unit=°F
